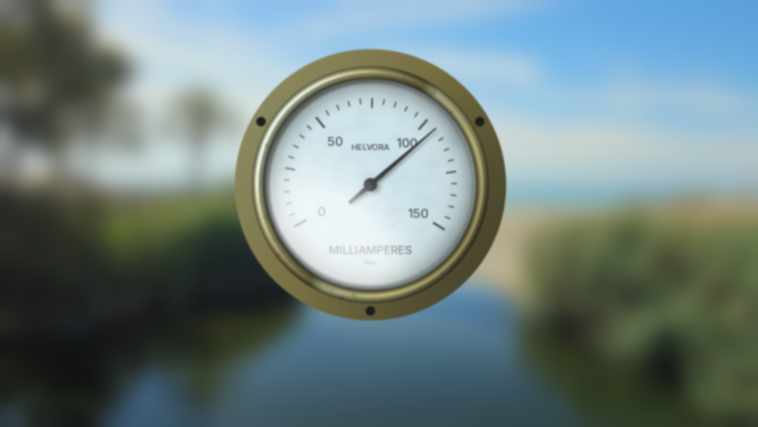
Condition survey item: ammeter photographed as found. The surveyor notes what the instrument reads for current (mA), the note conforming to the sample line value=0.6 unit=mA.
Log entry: value=105 unit=mA
